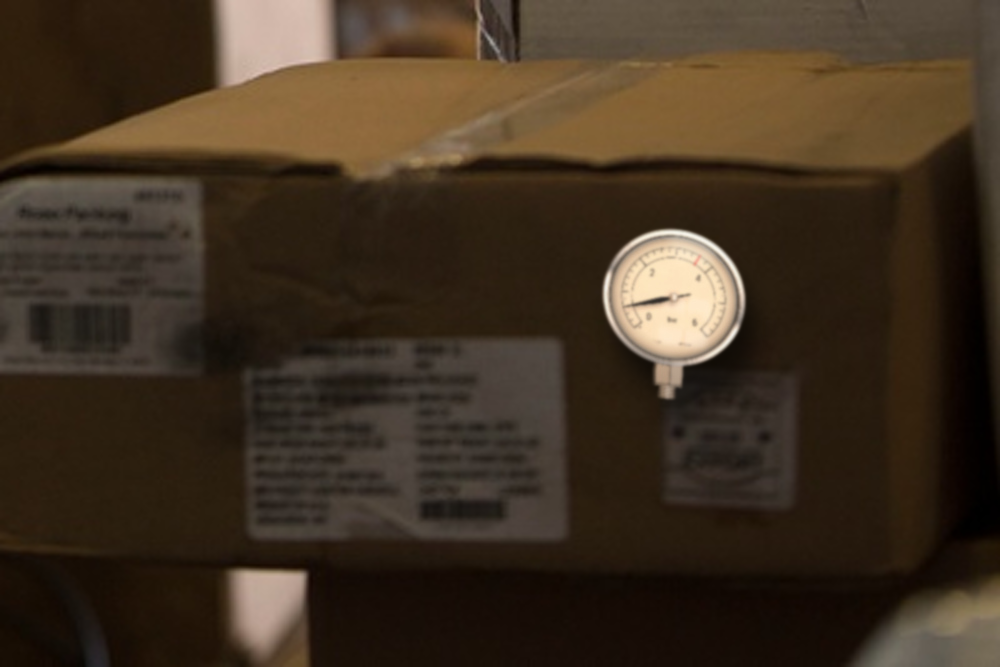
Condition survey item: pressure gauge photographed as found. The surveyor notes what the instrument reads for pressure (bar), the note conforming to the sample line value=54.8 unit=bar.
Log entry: value=0.6 unit=bar
